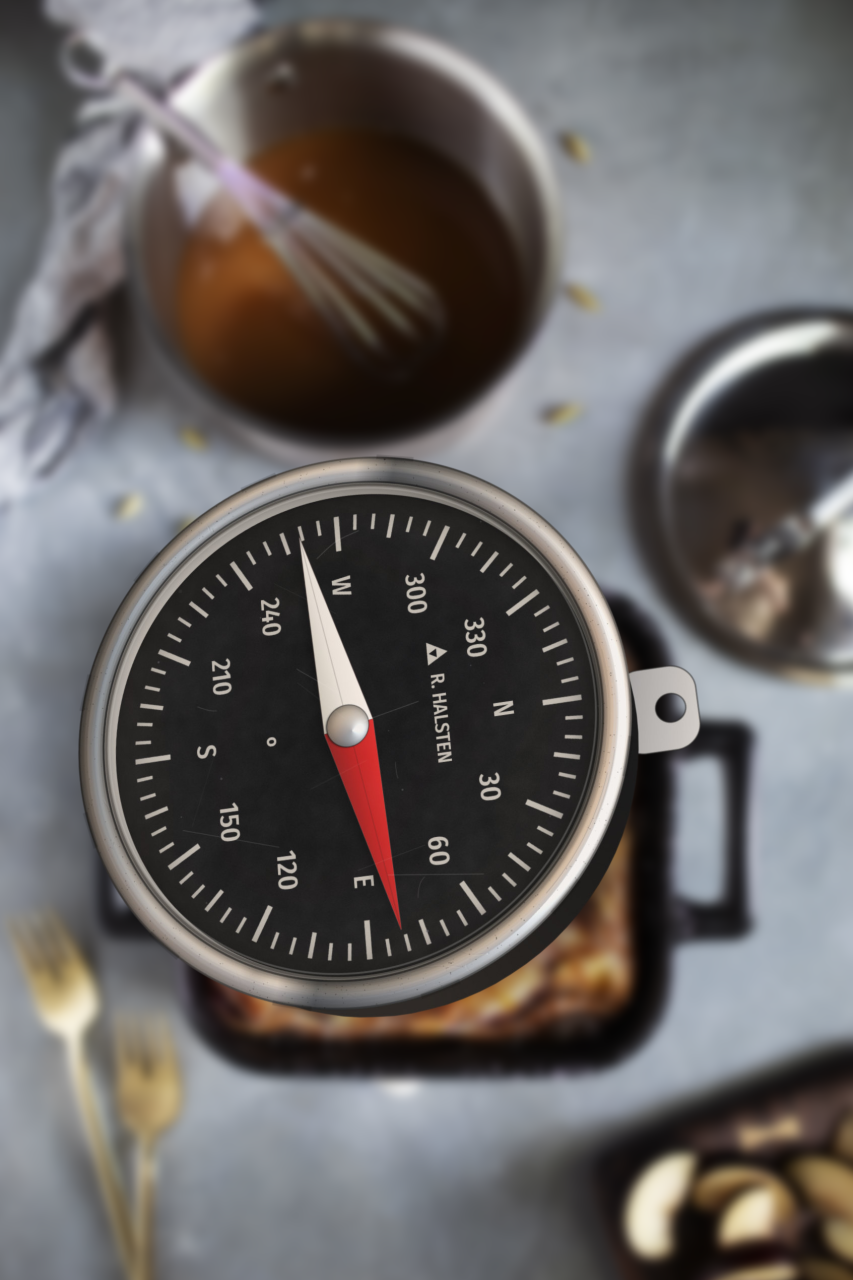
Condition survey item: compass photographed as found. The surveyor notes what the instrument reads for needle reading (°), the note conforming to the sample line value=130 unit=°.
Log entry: value=80 unit=°
